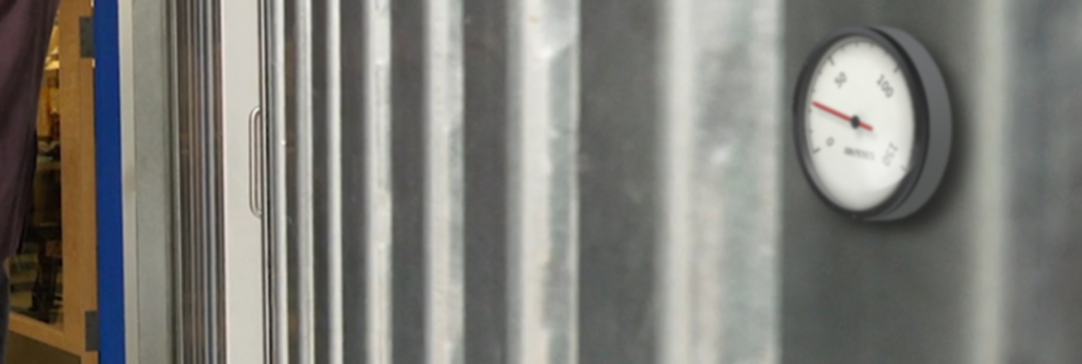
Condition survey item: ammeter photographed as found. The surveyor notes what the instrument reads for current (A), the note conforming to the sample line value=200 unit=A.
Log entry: value=25 unit=A
